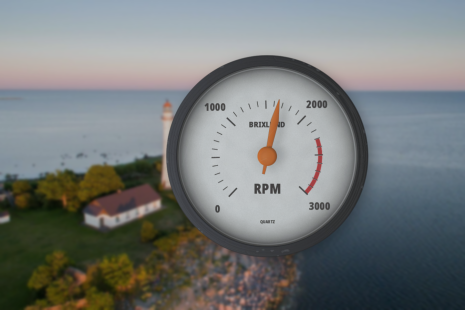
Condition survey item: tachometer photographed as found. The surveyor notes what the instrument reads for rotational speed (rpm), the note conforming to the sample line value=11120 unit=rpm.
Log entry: value=1650 unit=rpm
